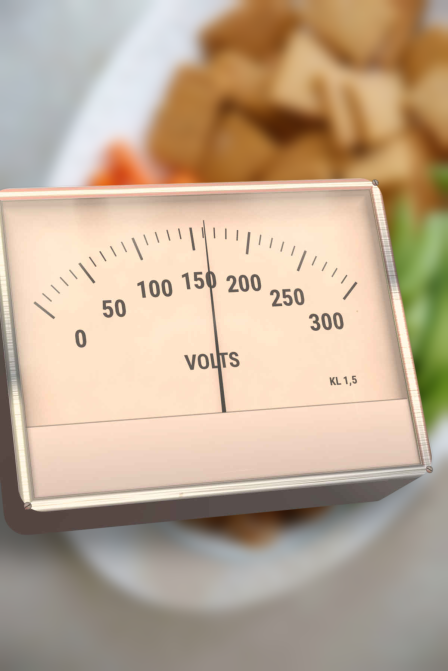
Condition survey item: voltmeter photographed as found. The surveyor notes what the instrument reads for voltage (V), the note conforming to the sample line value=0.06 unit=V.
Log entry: value=160 unit=V
